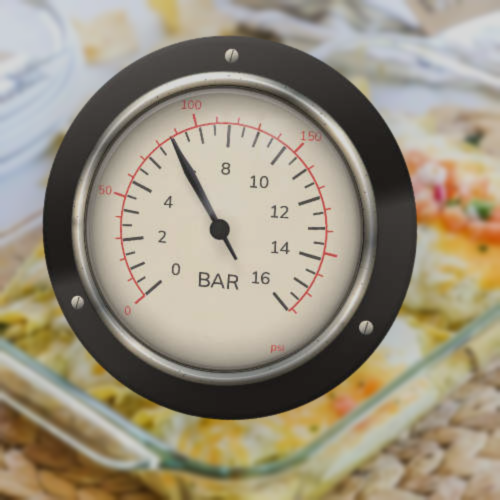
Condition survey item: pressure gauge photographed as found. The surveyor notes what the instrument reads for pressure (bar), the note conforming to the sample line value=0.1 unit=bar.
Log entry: value=6 unit=bar
